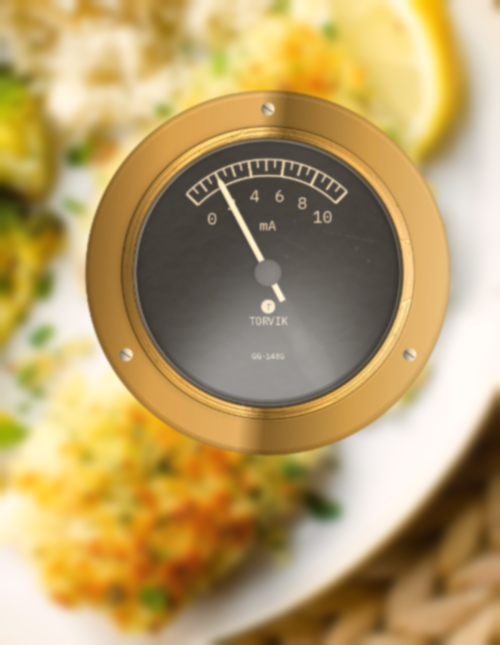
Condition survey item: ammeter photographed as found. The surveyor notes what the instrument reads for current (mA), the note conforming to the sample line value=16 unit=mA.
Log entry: value=2 unit=mA
